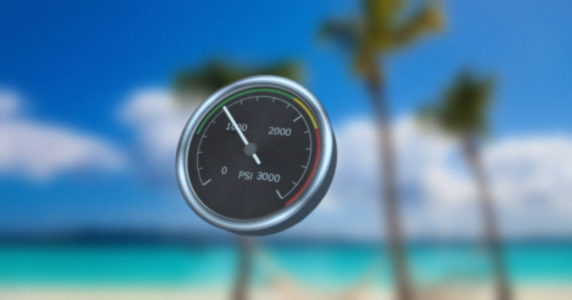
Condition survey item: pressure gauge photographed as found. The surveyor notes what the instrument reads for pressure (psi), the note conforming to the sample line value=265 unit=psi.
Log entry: value=1000 unit=psi
